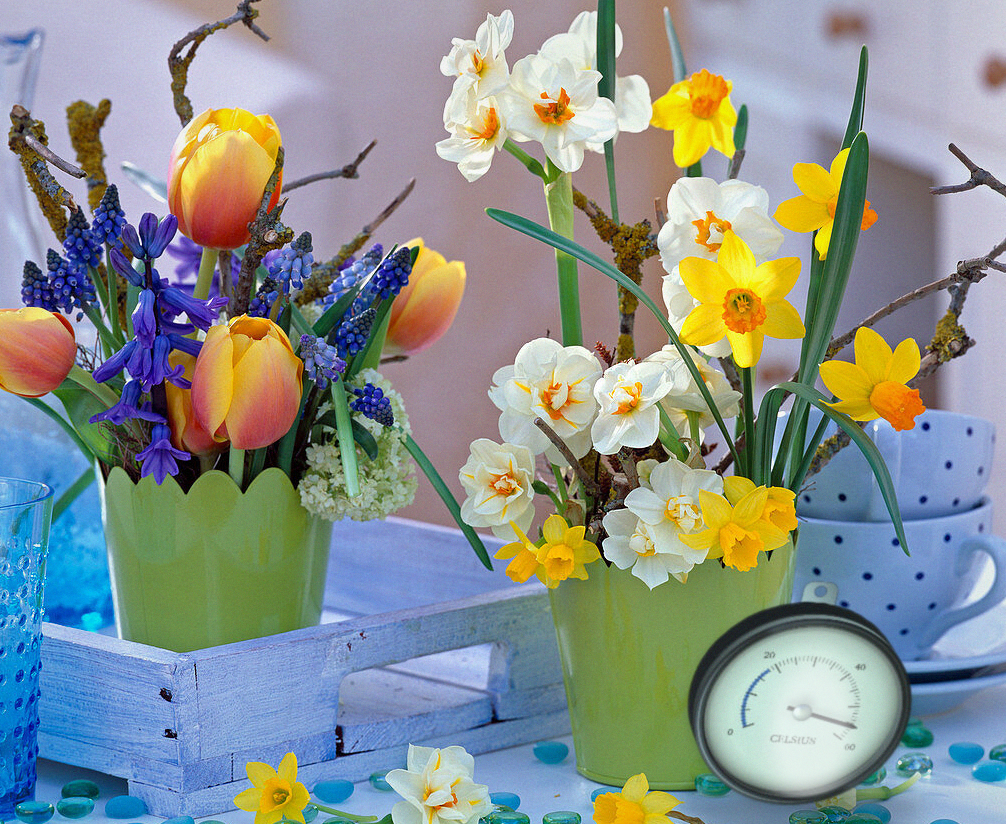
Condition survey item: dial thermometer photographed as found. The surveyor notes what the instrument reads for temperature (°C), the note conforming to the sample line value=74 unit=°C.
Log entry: value=55 unit=°C
